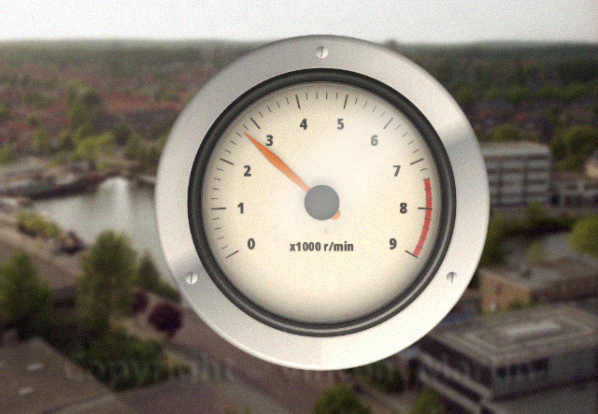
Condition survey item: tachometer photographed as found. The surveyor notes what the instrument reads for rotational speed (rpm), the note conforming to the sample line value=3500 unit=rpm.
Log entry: value=2700 unit=rpm
